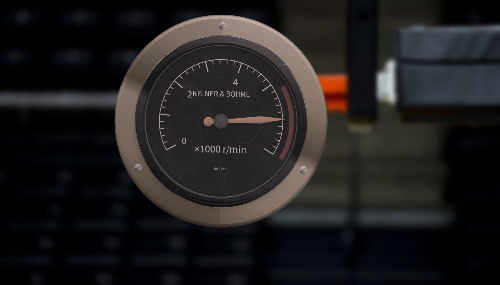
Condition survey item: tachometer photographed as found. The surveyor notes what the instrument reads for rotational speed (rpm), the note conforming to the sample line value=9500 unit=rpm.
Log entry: value=6000 unit=rpm
